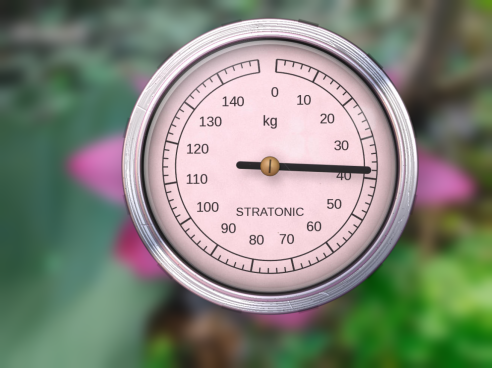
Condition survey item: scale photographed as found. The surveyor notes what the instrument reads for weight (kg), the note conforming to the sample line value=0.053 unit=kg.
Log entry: value=38 unit=kg
